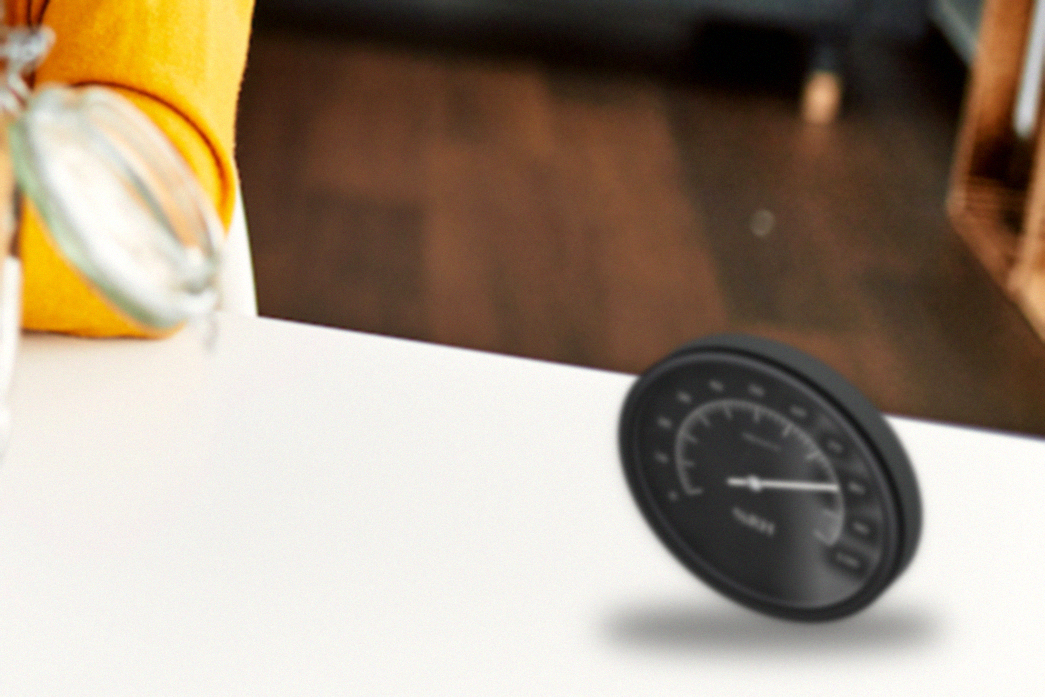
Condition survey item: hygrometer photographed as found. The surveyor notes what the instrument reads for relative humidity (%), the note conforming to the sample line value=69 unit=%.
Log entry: value=80 unit=%
